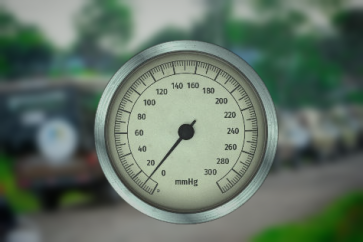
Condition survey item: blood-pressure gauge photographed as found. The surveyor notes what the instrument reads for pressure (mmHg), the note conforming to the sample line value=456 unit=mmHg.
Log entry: value=10 unit=mmHg
